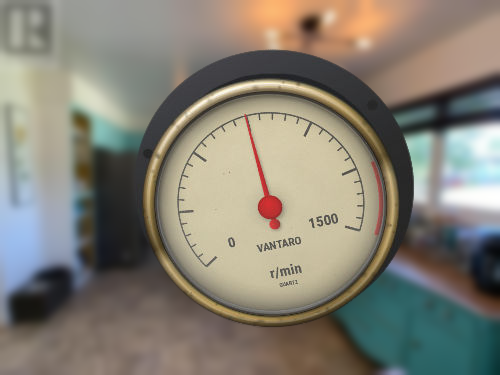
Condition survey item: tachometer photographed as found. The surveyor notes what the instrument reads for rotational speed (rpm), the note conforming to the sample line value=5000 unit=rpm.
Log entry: value=750 unit=rpm
